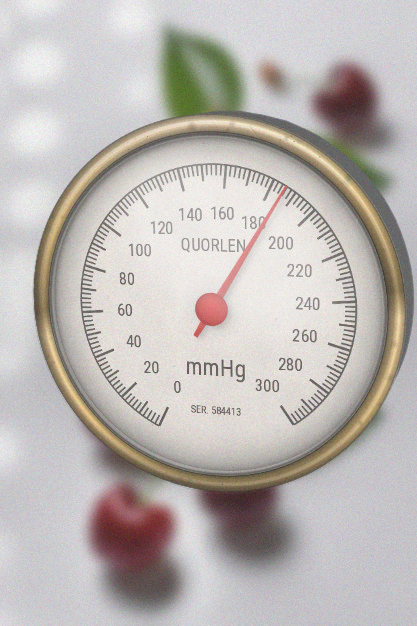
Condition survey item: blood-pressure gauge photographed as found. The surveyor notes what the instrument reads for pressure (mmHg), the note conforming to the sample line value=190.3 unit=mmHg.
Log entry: value=186 unit=mmHg
